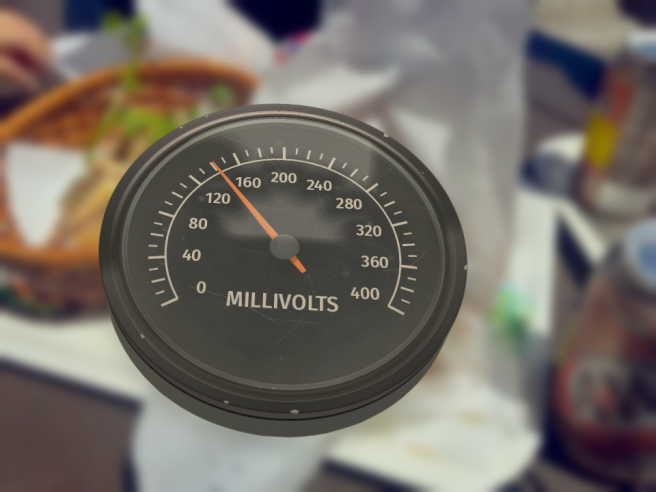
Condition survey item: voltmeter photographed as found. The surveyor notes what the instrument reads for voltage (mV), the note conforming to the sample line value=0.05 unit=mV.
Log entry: value=140 unit=mV
